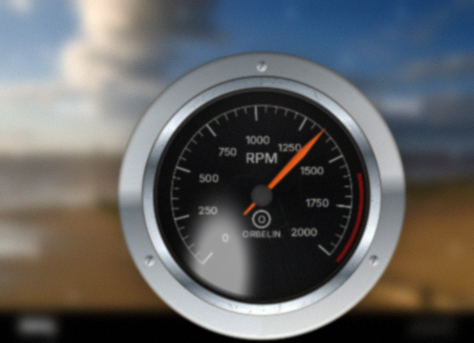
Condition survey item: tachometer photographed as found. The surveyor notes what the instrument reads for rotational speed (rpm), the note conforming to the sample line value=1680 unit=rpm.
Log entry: value=1350 unit=rpm
